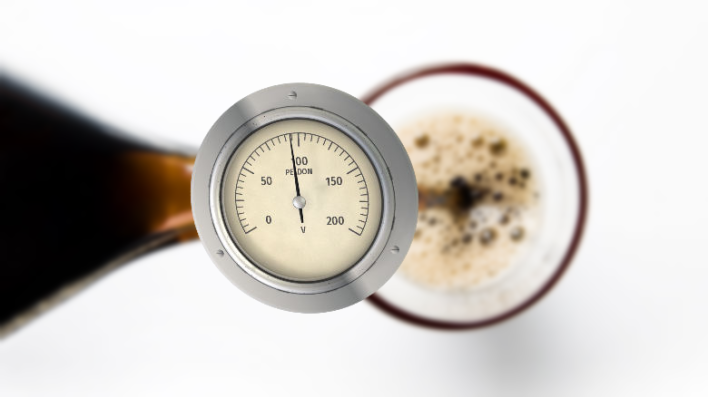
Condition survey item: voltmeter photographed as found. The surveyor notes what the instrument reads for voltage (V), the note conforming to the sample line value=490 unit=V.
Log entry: value=95 unit=V
